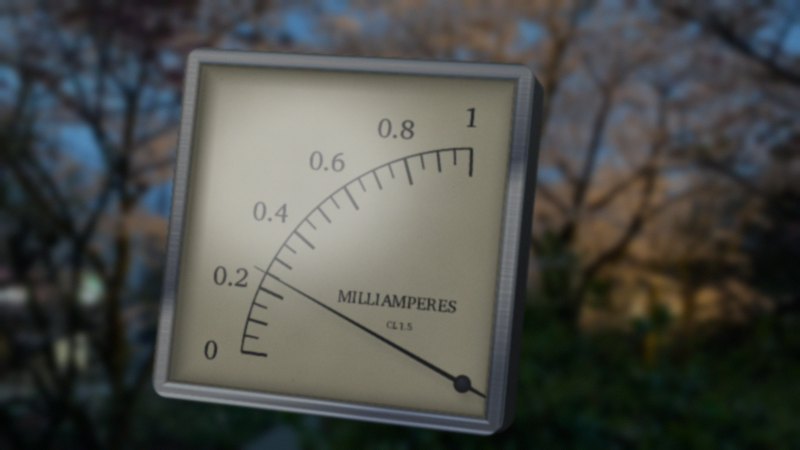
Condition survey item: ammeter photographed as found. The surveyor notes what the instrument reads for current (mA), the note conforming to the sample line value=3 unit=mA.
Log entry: value=0.25 unit=mA
